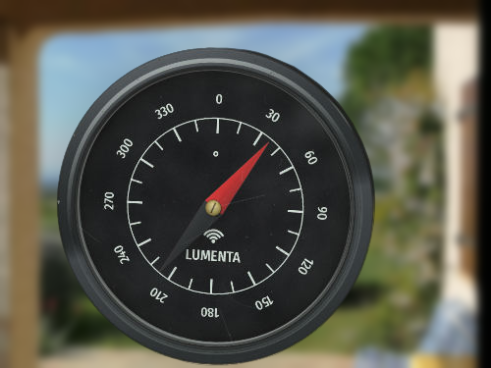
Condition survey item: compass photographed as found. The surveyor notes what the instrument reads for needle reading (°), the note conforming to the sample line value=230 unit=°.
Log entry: value=37.5 unit=°
